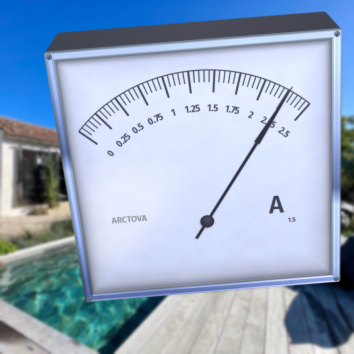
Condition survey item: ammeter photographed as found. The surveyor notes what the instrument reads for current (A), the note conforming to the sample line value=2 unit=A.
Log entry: value=2.25 unit=A
